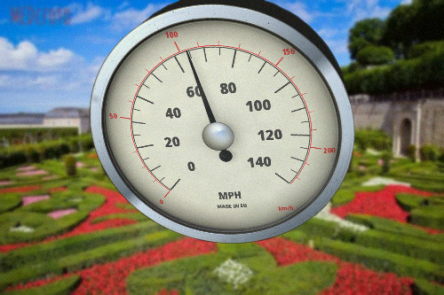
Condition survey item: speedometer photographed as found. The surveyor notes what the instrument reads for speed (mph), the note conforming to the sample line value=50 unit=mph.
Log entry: value=65 unit=mph
